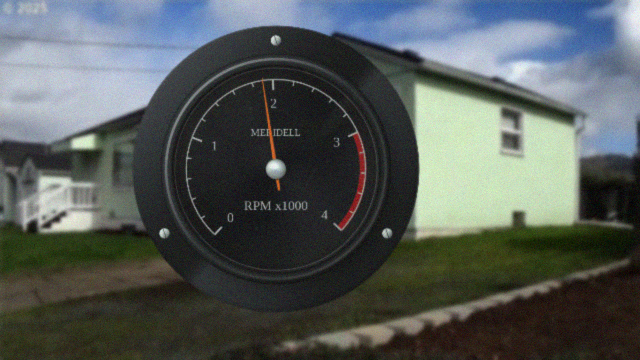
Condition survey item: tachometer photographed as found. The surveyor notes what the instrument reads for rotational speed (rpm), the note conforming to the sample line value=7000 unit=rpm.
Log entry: value=1900 unit=rpm
